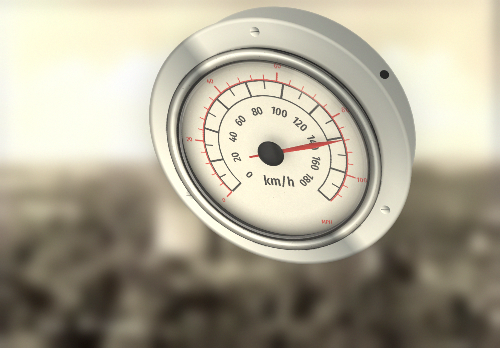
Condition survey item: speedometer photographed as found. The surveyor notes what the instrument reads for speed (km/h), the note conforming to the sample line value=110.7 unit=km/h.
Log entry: value=140 unit=km/h
